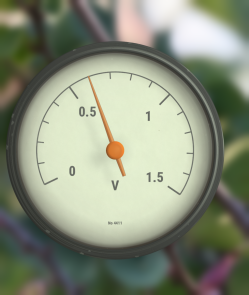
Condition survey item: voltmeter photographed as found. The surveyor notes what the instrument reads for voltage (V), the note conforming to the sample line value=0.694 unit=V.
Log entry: value=0.6 unit=V
